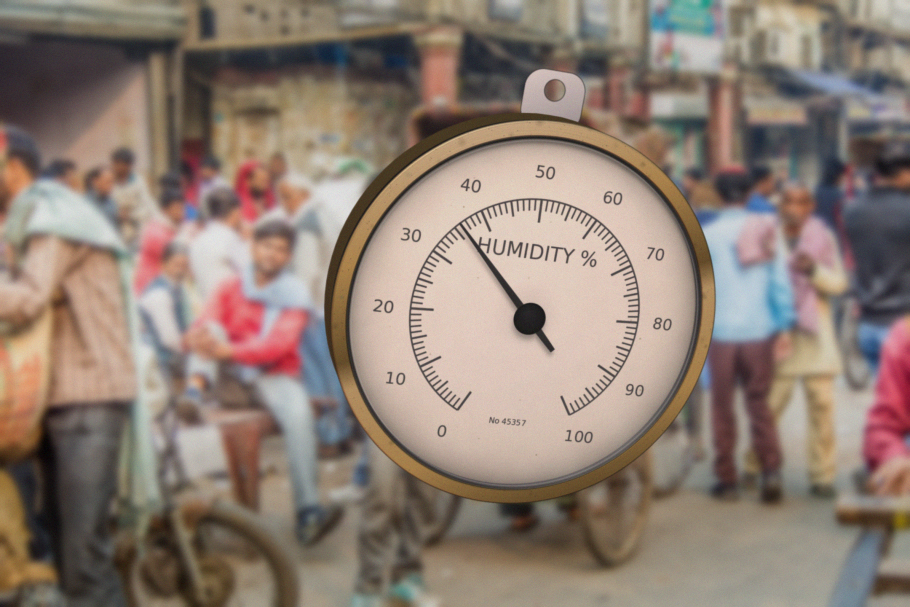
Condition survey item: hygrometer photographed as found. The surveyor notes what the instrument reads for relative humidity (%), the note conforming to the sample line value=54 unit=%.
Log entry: value=36 unit=%
